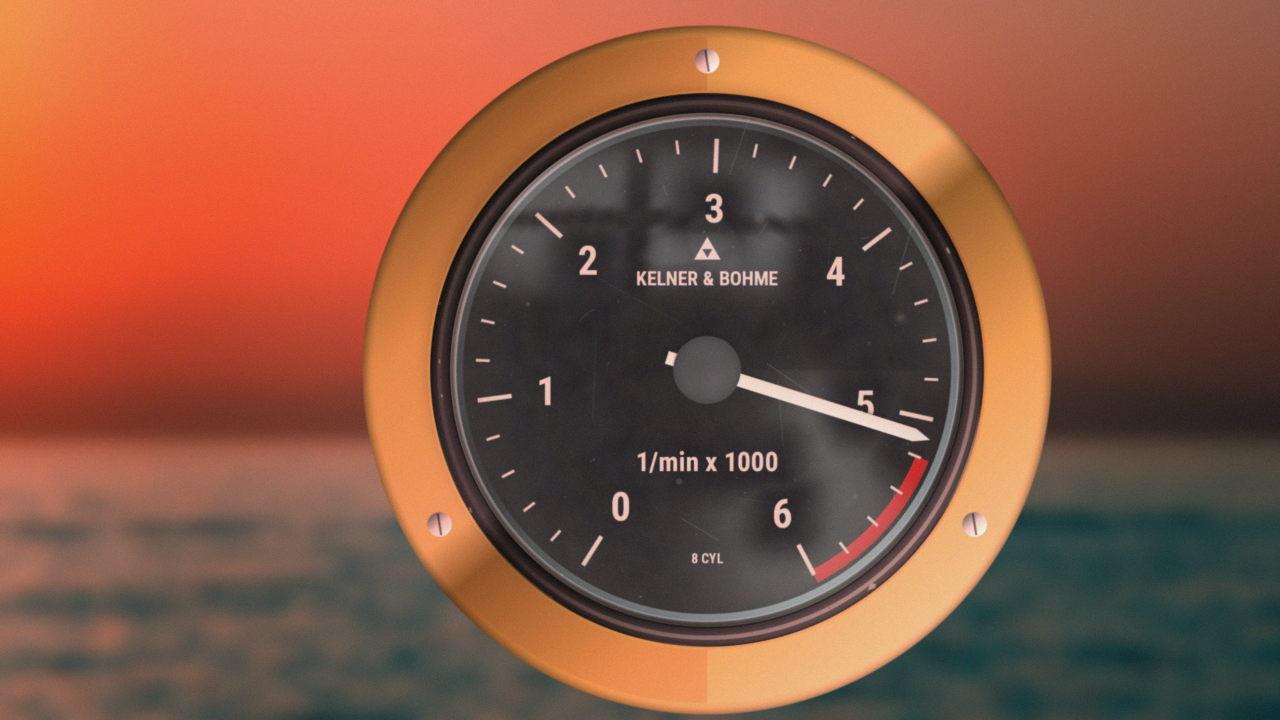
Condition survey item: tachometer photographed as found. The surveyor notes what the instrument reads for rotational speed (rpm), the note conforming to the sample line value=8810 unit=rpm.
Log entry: value=5100 unit=rpm
